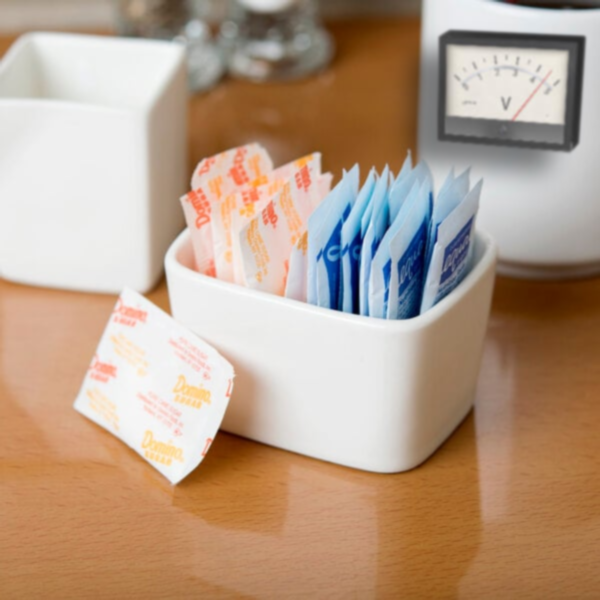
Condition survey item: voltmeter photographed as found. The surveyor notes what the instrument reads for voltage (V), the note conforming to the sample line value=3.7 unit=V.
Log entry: value=4.5 unit=V
